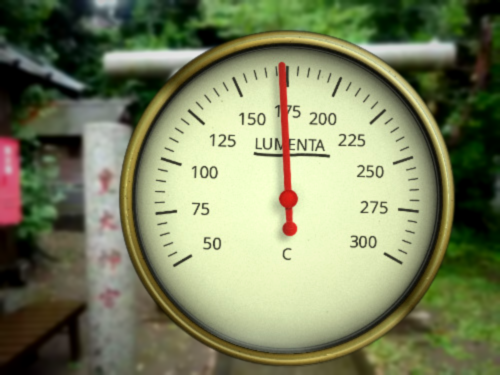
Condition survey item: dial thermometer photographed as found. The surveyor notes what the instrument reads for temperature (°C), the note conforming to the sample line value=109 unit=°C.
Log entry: value=172.5 unit=°C
